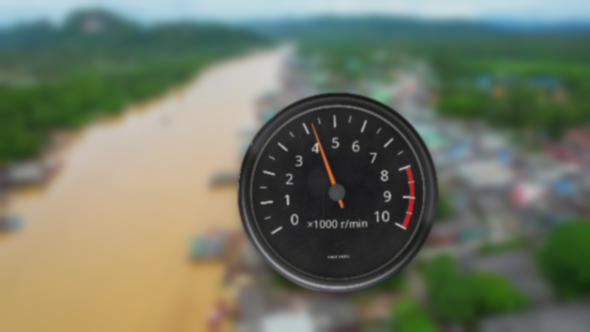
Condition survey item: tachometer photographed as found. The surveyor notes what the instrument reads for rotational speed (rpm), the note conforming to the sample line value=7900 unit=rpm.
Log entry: value=4250 unit=rpm
